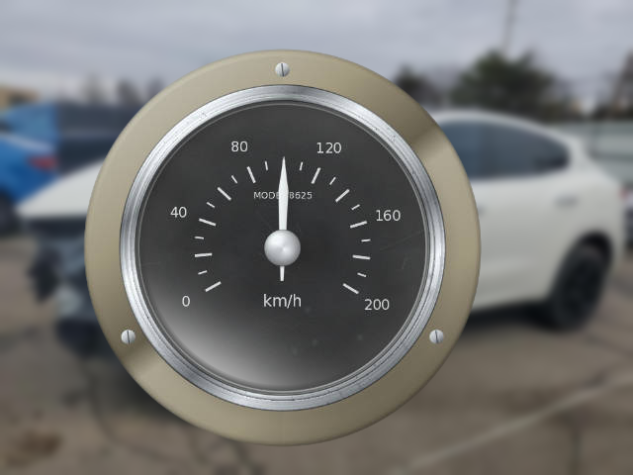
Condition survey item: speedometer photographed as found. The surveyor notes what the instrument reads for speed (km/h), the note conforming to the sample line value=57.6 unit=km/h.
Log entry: value=100 unit=km/h
